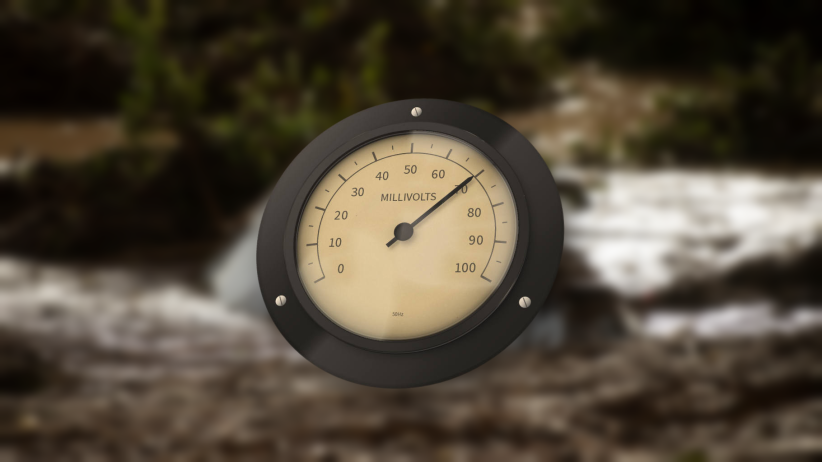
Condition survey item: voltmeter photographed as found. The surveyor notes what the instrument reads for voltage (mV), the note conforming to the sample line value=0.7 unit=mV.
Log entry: value=70 unit=mV
